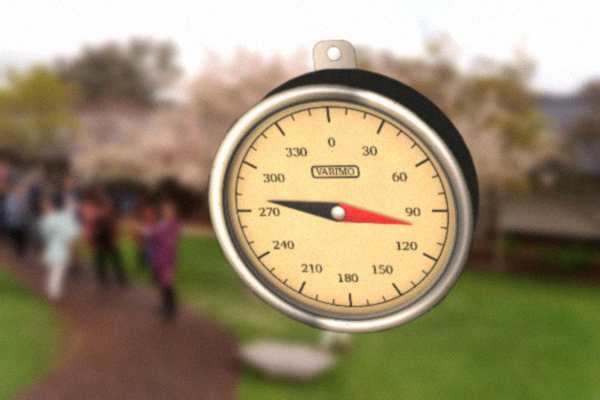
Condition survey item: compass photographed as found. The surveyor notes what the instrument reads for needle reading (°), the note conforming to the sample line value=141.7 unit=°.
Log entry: value=100 unit=°
